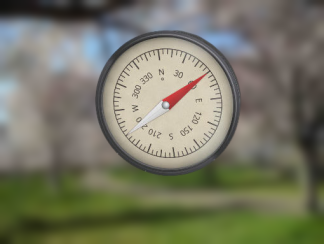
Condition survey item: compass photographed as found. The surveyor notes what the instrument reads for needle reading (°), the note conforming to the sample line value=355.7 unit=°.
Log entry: value=60 unit=°
